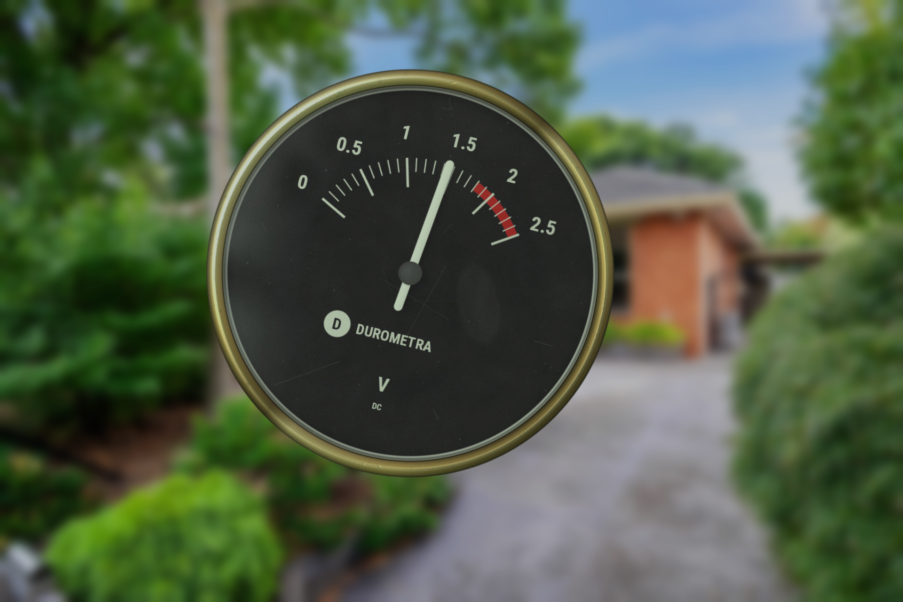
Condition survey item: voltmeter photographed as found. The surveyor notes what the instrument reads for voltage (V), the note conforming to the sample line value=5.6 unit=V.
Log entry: value=1.45 unit=V
